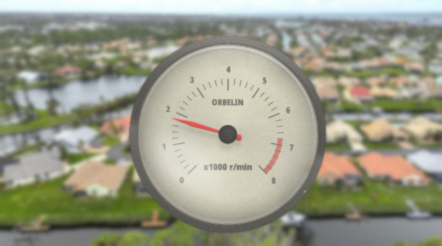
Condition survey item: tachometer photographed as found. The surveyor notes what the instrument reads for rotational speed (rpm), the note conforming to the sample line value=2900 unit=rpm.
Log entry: value=1800 unit=rpm
